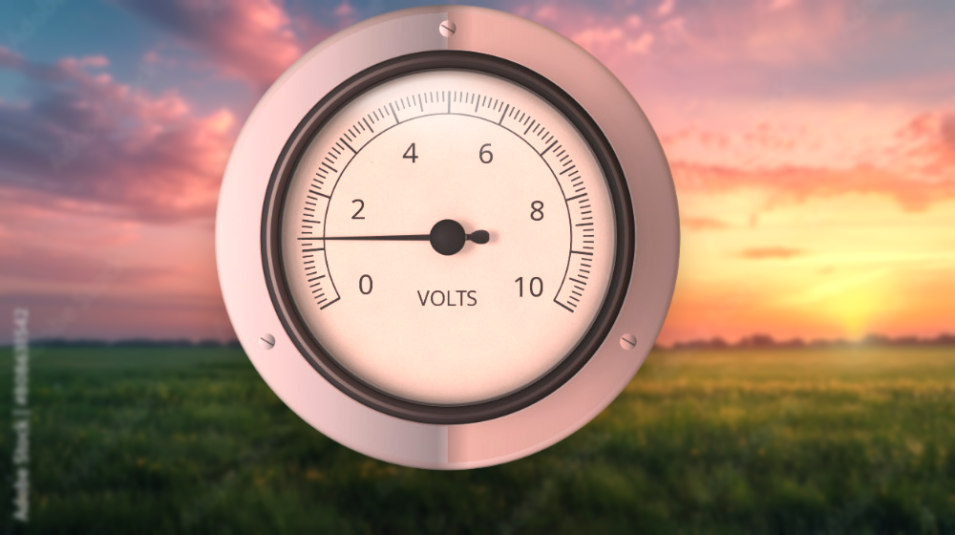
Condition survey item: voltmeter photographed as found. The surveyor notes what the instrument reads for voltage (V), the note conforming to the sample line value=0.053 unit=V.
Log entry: value=1.2 unit=V
